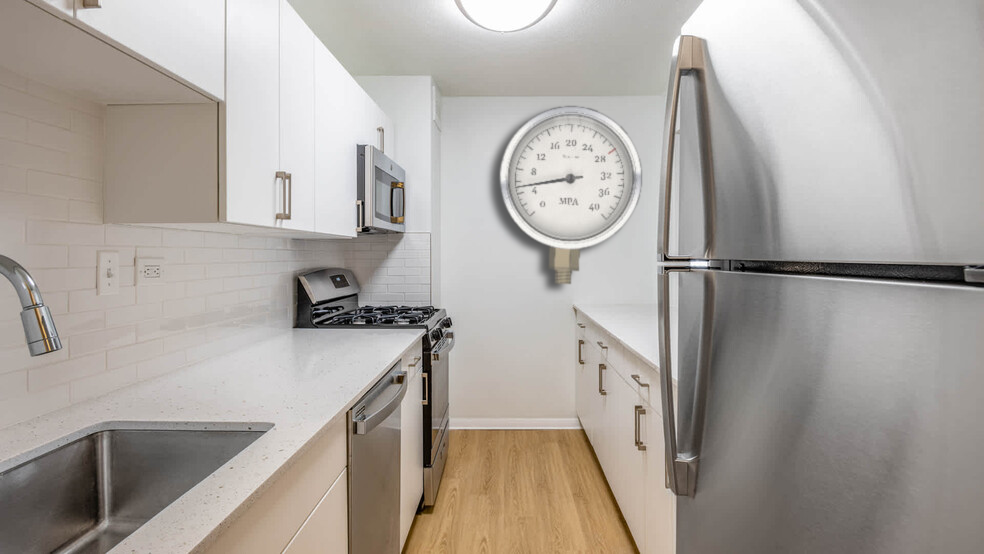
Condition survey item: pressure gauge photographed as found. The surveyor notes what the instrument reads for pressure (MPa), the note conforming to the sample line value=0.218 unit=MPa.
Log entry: value=5 unit=MPa
